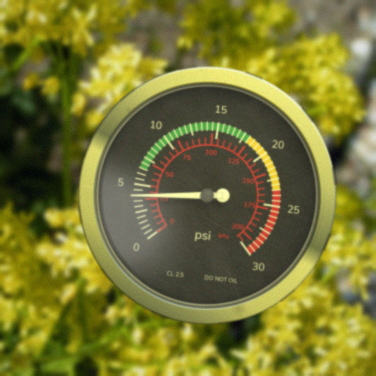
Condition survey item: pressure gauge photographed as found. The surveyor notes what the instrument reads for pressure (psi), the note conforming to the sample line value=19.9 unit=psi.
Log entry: value=4 unit=psi
